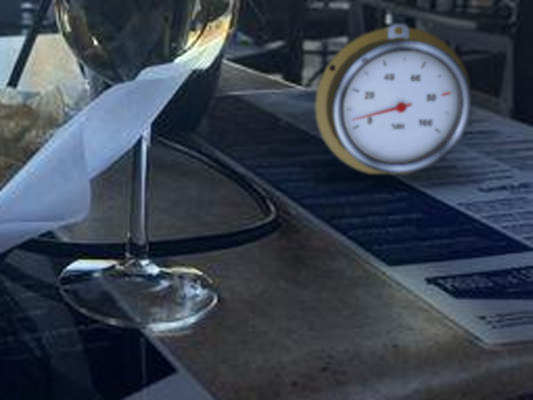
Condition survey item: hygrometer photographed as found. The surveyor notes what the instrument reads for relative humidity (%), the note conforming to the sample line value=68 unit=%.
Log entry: value=5 unit=%
